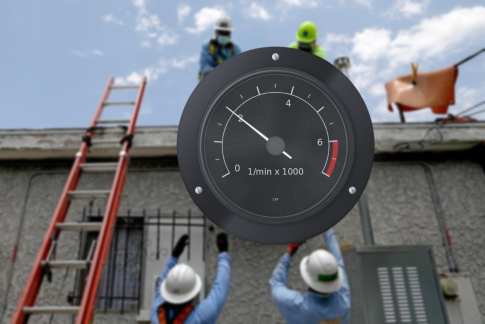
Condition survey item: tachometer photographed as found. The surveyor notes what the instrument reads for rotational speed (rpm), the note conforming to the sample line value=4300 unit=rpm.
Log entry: value=2000 unit=rpm
